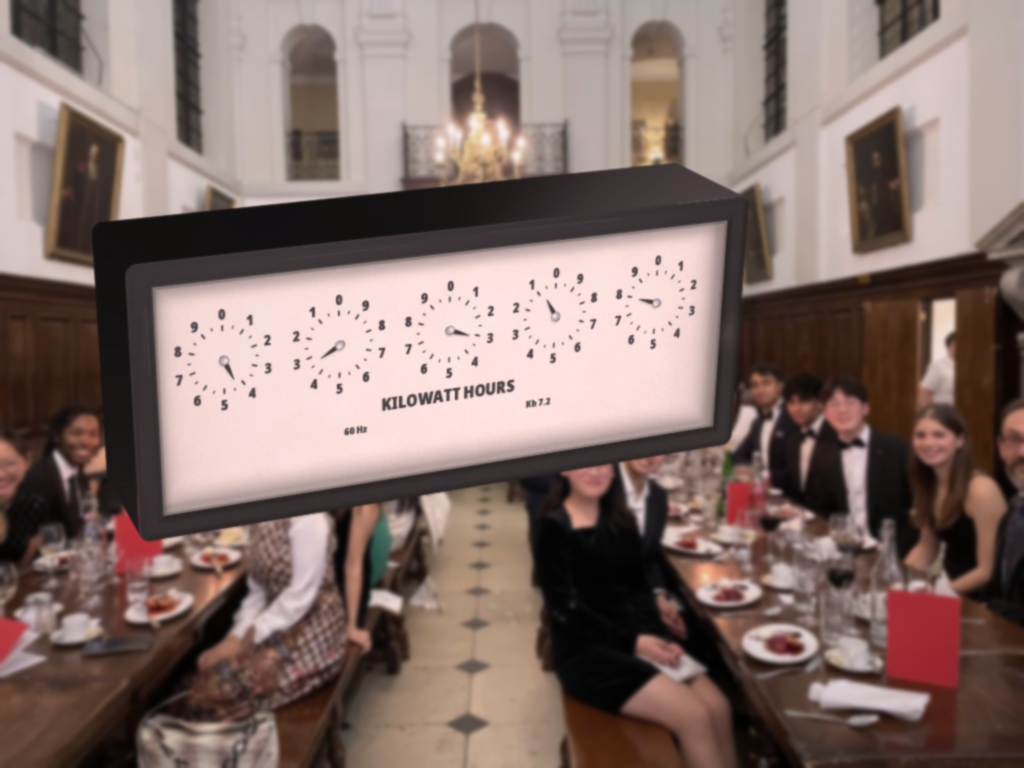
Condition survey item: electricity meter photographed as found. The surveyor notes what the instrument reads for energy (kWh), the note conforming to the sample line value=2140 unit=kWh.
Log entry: value=43308 unit=kWh
